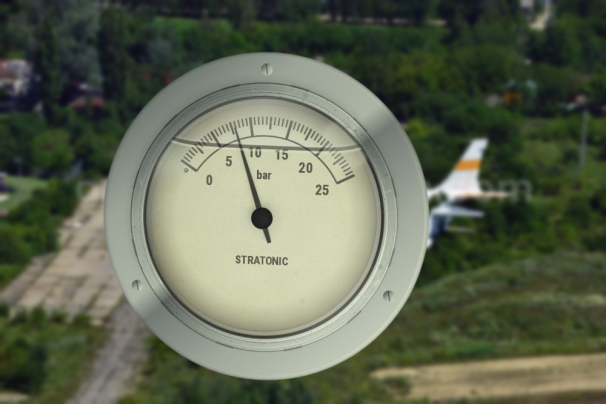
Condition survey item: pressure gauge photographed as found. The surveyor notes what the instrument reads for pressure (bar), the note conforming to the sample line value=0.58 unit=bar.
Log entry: value=8 unit=bar
